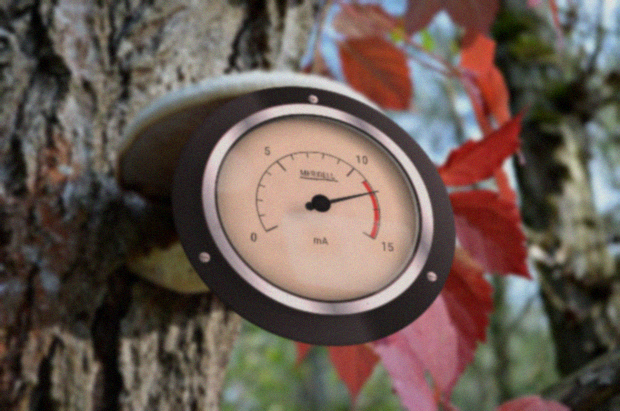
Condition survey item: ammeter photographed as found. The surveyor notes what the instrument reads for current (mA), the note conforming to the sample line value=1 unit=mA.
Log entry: value=12 unit=mA
